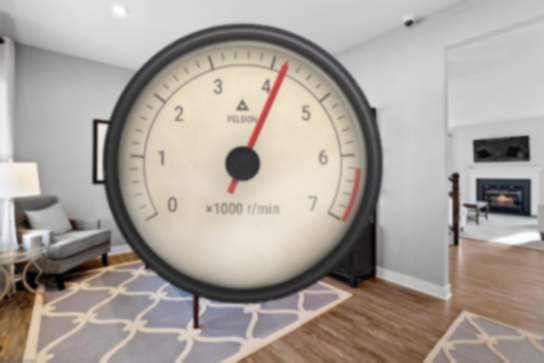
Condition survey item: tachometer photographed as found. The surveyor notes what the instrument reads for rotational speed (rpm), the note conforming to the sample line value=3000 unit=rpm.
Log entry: value=4200 unit=rpm
